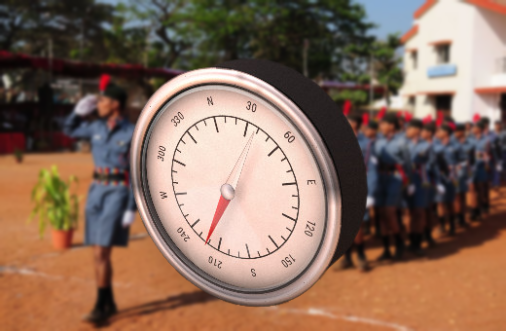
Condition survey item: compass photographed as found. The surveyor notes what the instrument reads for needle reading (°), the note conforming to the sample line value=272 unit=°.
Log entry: value=220 unit=°
